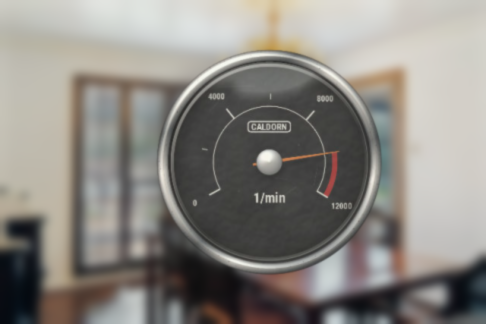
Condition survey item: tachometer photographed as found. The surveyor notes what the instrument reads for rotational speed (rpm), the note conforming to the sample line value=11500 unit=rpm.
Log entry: value=10000 unit=rpm
